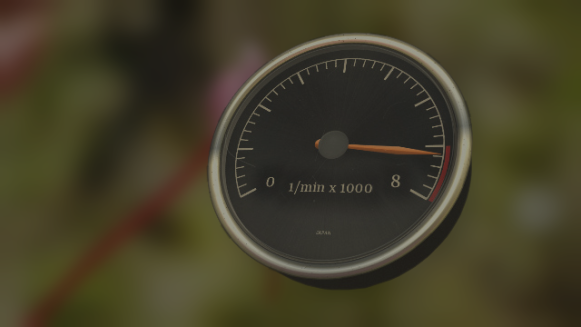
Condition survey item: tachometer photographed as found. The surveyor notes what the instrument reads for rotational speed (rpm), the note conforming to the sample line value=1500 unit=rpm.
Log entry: value=7200 unit=rpm
